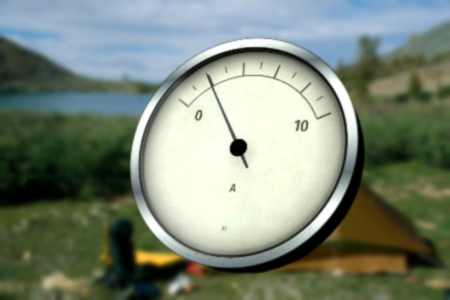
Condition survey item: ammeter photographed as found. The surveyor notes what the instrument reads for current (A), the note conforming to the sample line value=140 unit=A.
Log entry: value=2 unit=A
